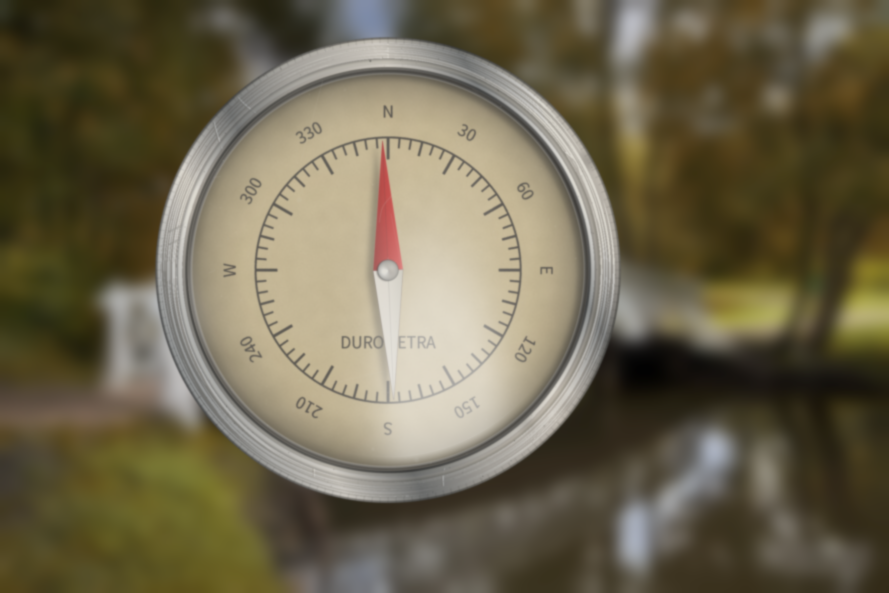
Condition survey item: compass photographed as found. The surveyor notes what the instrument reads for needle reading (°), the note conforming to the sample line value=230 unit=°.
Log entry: value=357.5 unit=°
